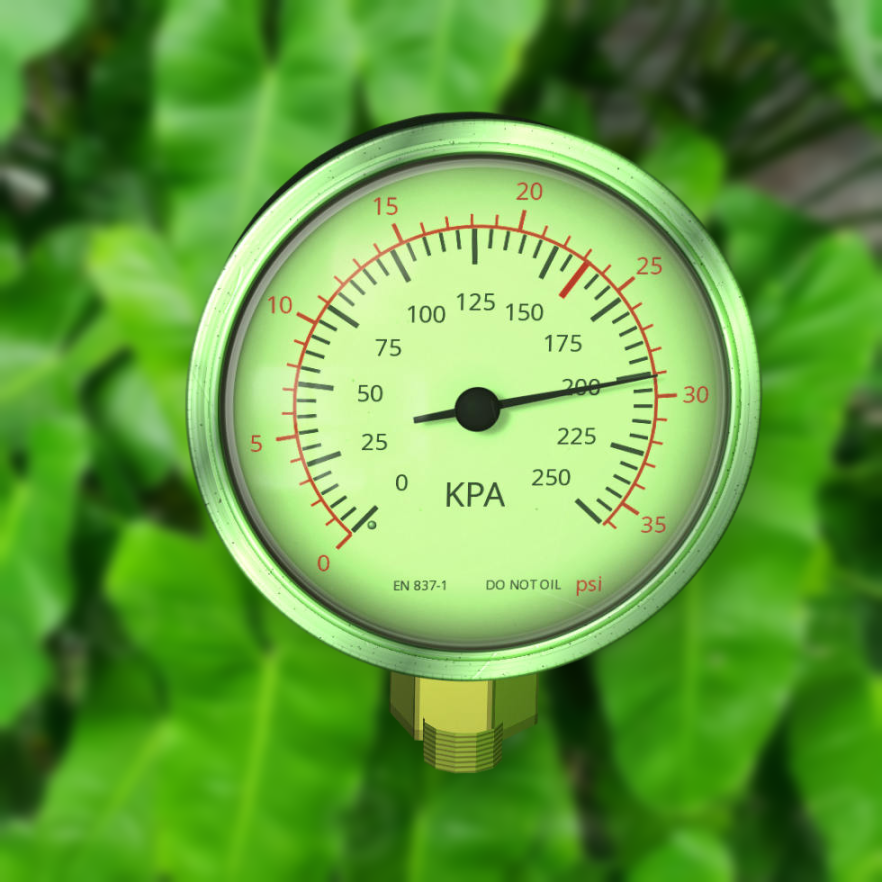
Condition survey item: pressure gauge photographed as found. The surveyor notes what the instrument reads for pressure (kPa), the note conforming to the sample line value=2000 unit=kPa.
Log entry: value=200 unit=kPa
